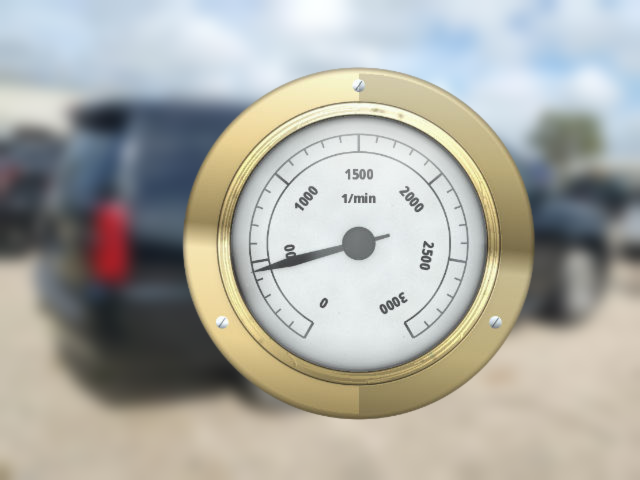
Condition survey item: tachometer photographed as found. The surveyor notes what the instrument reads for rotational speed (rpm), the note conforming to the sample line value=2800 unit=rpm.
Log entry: value=450 unit=rpm
